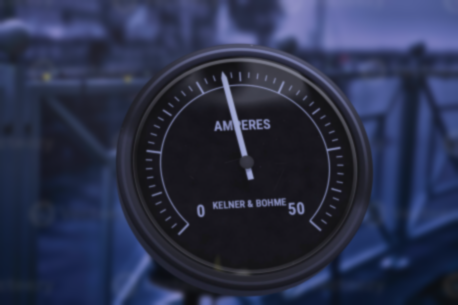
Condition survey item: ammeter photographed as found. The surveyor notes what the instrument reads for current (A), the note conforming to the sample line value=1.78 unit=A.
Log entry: value=23 unit=A
